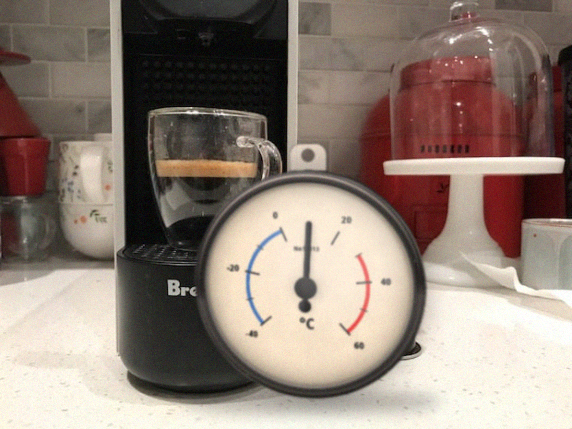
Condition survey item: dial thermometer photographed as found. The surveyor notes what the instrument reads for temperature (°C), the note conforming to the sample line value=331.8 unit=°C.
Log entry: value=10 unit=°C
